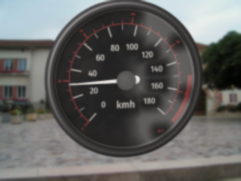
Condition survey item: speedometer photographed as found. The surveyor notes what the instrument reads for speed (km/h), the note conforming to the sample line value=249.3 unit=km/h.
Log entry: value=30 unit=km/h
